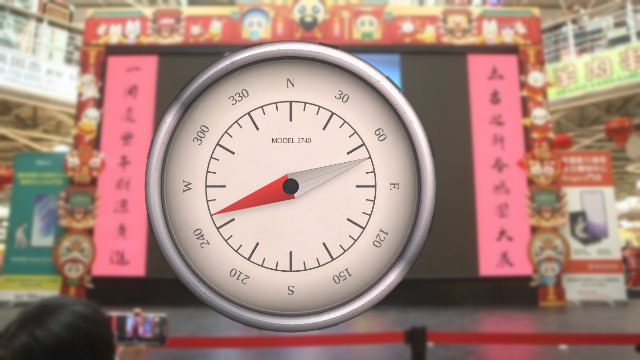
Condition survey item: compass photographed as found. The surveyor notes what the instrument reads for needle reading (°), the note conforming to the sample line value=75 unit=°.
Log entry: value=250 unit=°
